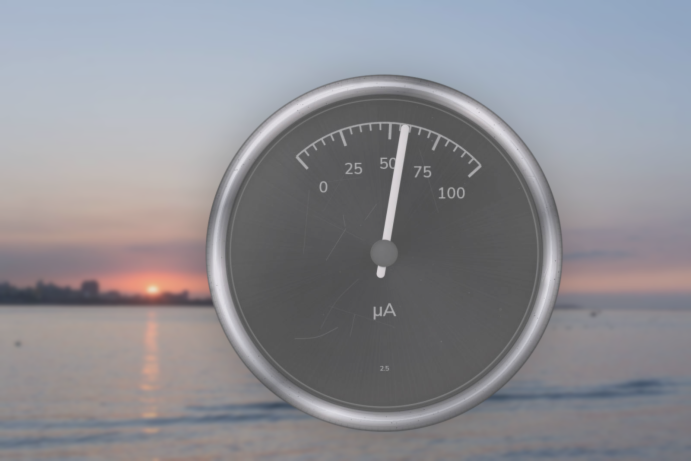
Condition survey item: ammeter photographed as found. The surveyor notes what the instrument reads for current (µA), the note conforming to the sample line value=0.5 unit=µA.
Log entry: value=57.5 unit=µA
